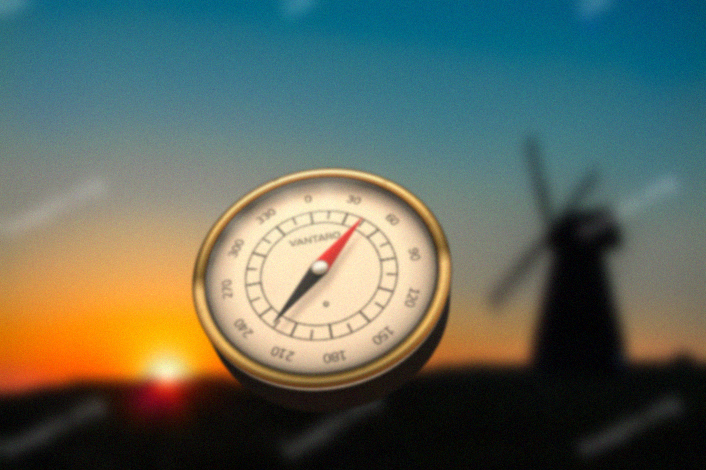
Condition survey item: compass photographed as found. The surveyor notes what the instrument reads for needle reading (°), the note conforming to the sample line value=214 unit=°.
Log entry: value=45 unit=°
